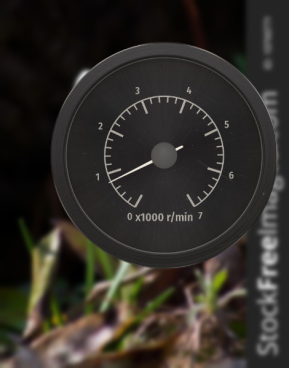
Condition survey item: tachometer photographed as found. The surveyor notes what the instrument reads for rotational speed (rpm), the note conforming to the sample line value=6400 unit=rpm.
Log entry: value=800 unit=rpm
